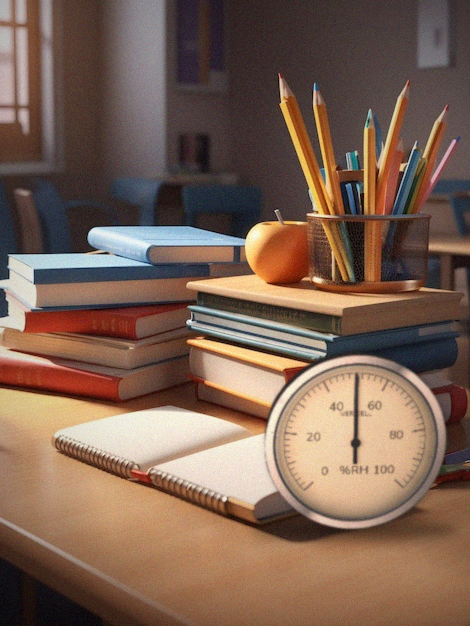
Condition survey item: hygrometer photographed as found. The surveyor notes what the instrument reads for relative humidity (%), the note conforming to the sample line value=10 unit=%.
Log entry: value=50 unit=%
